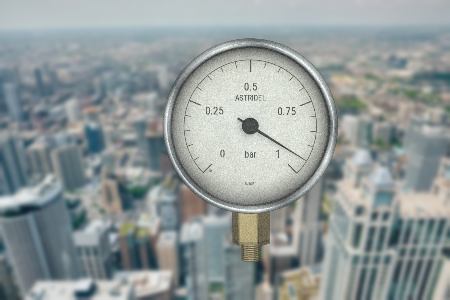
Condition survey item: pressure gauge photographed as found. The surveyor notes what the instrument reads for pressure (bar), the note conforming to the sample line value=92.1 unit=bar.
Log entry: value=0.95 unit=bar
